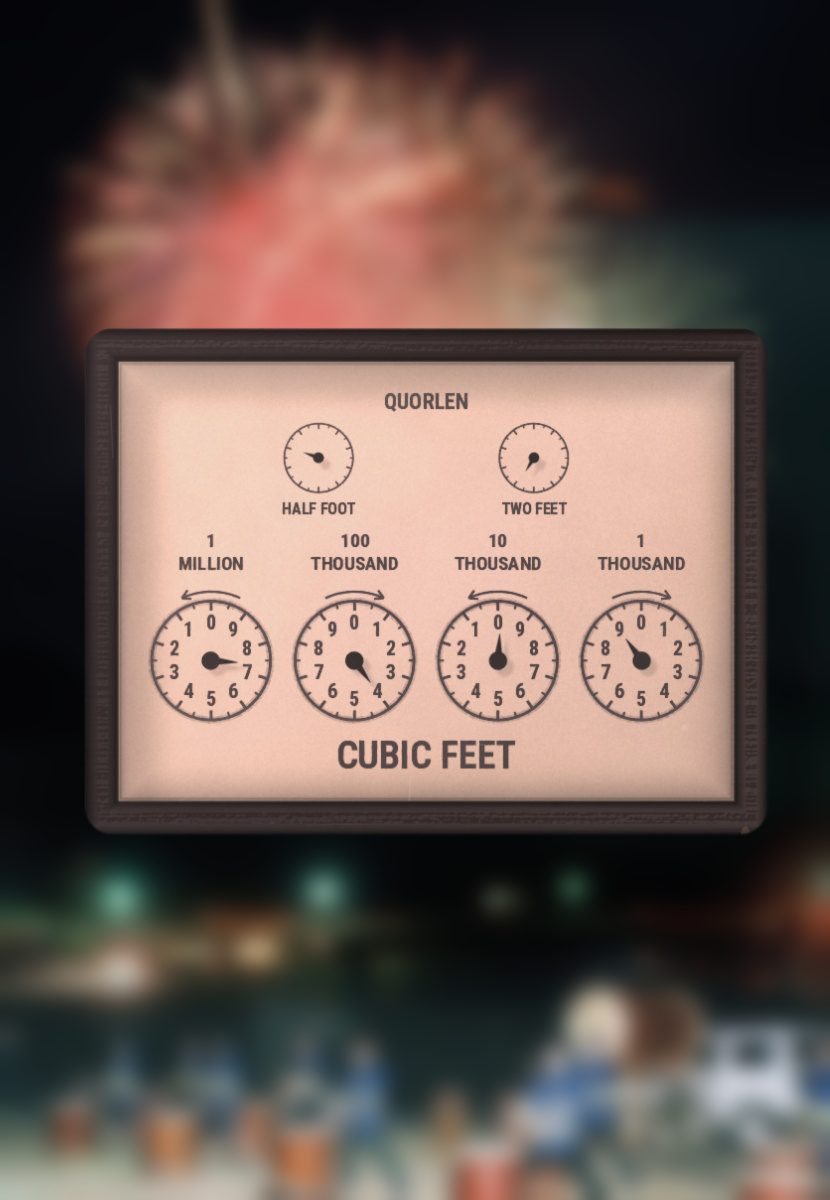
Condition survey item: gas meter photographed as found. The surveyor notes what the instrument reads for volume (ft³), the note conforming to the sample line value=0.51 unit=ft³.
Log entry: value=739900 unit=ft³
